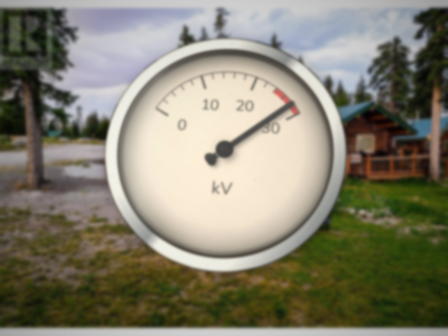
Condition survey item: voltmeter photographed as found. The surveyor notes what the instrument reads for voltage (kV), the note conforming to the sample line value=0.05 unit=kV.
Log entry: value=28 unit=kV
